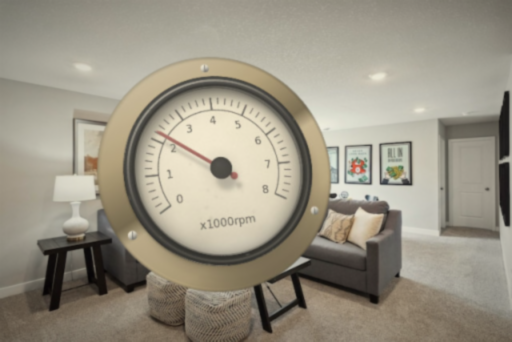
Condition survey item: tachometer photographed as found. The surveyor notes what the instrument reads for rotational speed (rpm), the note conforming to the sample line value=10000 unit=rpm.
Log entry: value=2200 unit=rpm
